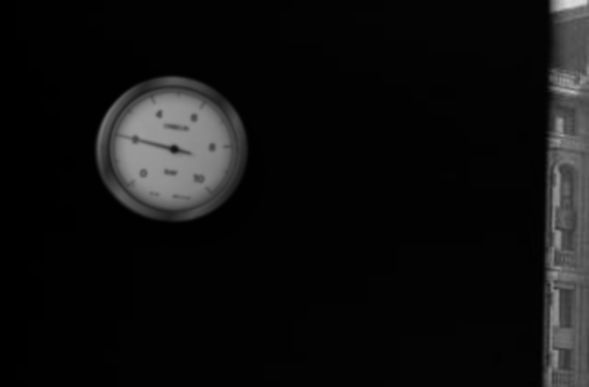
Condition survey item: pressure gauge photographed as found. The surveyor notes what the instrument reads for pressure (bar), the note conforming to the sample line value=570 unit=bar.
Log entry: value=2 unit=bar
